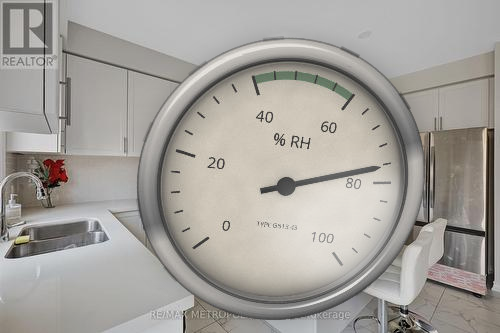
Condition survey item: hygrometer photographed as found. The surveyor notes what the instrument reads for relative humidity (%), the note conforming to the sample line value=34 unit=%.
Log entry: value=76 unit=%
